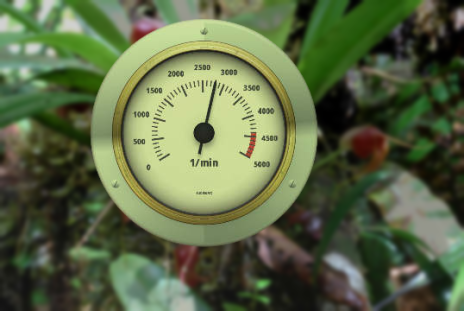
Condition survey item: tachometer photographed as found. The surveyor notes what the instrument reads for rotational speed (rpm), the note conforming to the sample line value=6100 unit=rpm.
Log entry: value=2800 unit=rpm
